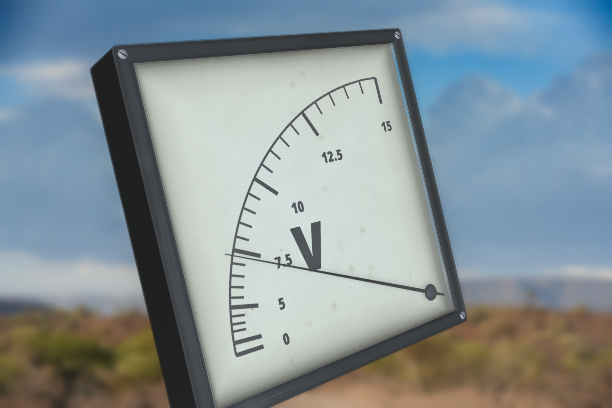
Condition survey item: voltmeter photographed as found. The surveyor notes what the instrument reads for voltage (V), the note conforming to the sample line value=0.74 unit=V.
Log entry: value=7.25 unit=V
